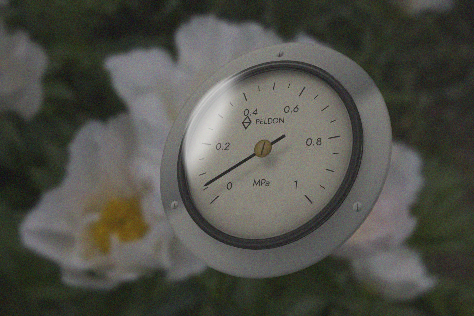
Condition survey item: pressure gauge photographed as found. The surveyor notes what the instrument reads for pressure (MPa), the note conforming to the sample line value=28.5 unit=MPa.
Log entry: value=0.05 unit=MPa
